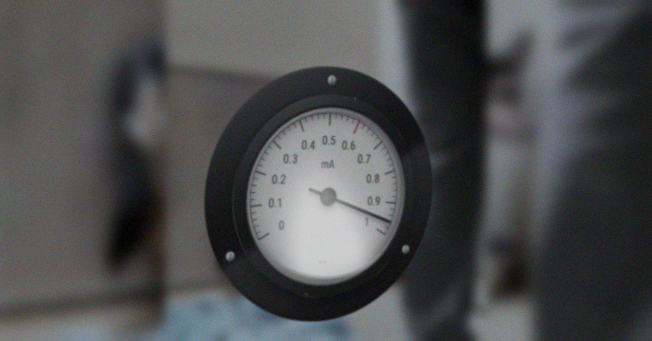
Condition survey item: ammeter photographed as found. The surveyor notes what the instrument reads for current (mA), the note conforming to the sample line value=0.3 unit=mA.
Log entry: value=0.96 unit=mA
